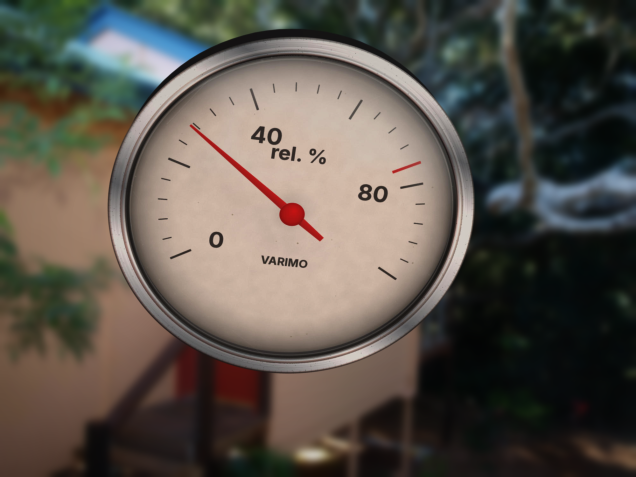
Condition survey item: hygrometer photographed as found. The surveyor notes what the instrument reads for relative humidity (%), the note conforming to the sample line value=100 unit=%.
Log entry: value=28 unit=%
